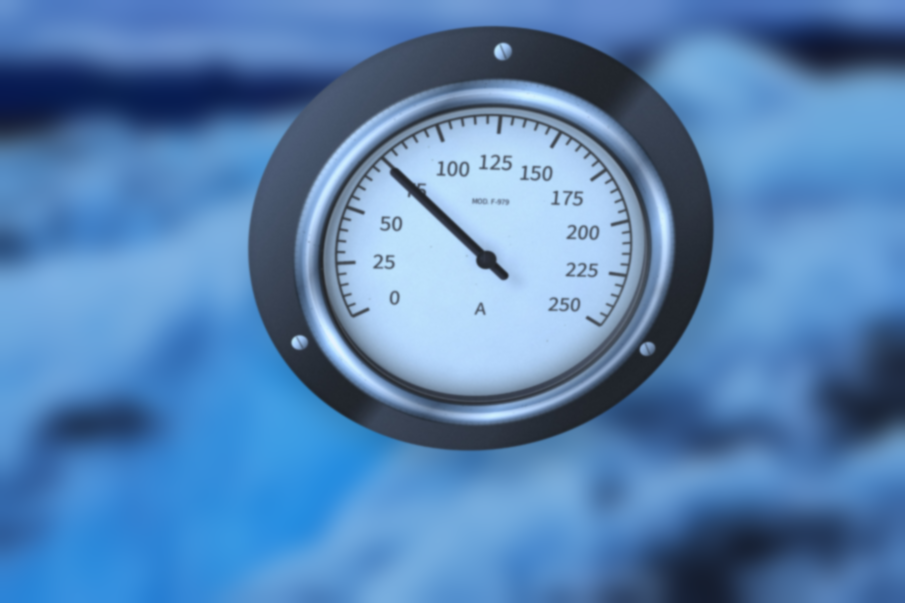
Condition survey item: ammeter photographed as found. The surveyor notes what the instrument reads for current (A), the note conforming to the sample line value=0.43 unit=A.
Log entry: value=75 unit=A
